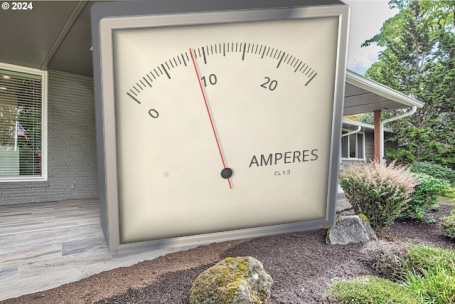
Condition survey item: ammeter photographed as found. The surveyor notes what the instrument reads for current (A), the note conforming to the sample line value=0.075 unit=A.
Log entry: value=8.5 unit=A
